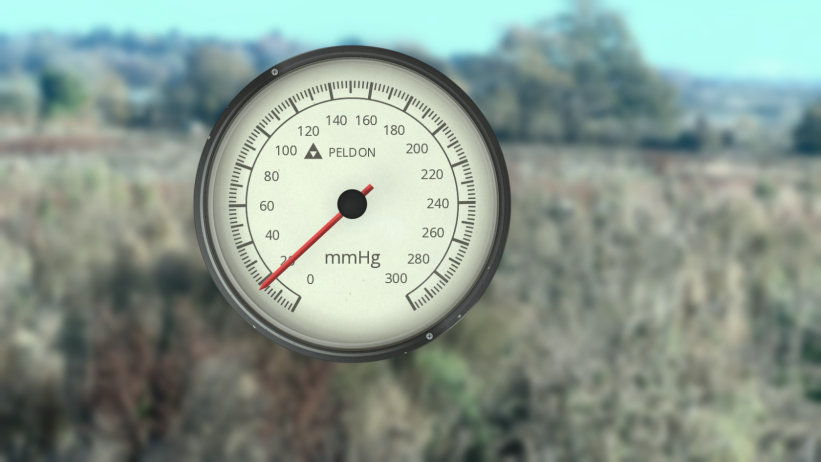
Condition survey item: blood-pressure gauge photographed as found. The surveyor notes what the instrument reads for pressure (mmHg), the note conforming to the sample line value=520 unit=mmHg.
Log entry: value=18 unit=mmHg
